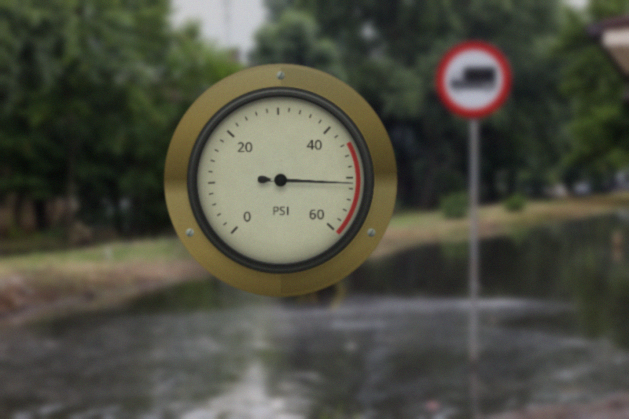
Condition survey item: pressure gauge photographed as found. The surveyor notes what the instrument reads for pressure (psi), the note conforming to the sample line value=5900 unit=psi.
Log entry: value=51 unit=psi
